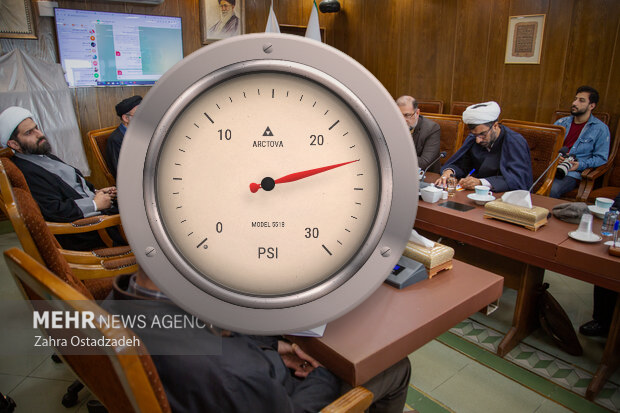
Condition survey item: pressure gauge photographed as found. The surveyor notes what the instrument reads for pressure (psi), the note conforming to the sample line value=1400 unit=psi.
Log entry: value=23 unit=psi
